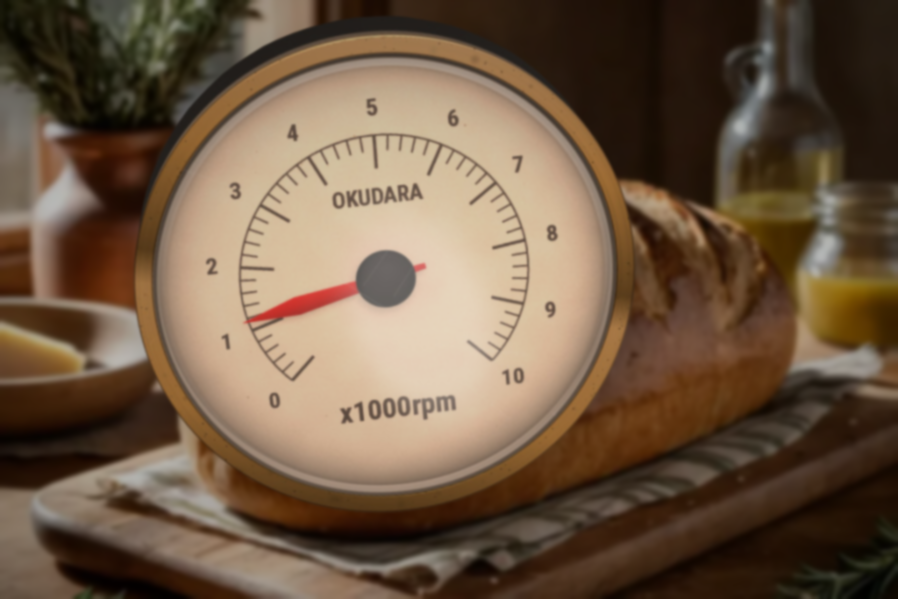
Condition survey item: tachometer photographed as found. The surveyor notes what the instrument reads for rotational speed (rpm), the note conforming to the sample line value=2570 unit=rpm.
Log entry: value=1200 unit=rpm
